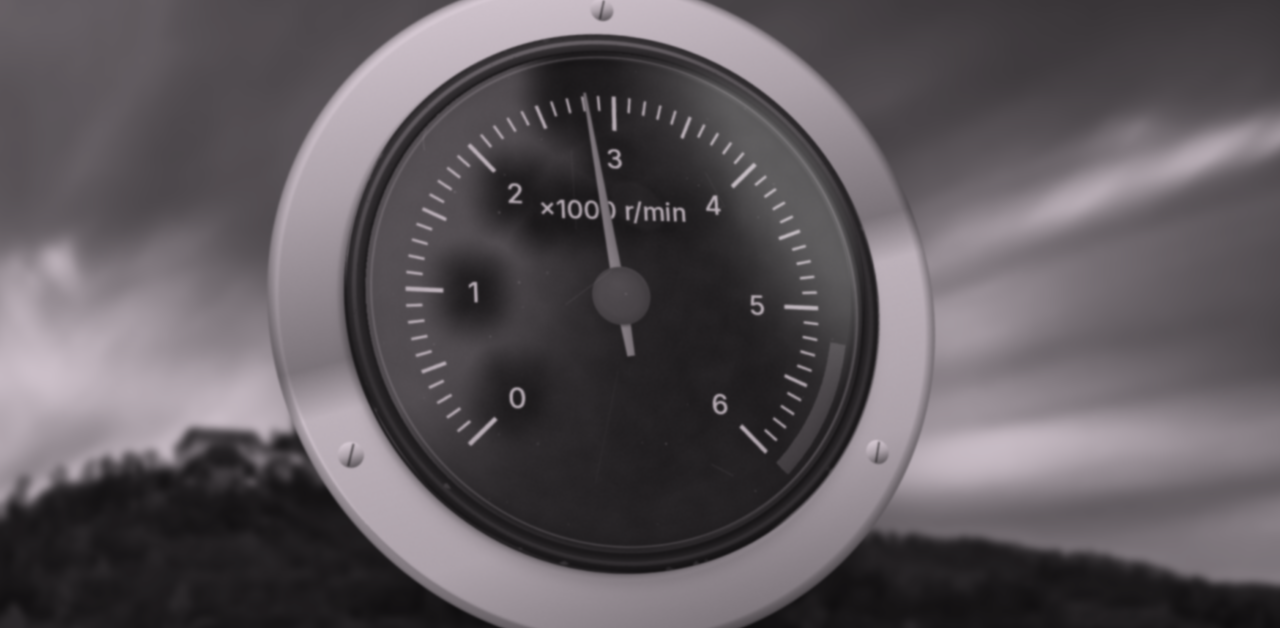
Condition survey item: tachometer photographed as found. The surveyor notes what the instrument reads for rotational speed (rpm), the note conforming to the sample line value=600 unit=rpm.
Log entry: value=2800 unit=rpm
